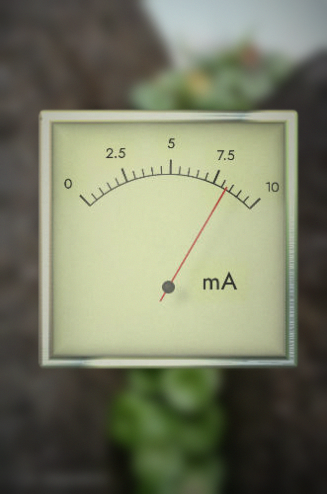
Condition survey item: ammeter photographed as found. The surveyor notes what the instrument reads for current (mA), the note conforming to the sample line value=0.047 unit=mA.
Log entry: value=8.25 unit=mA
